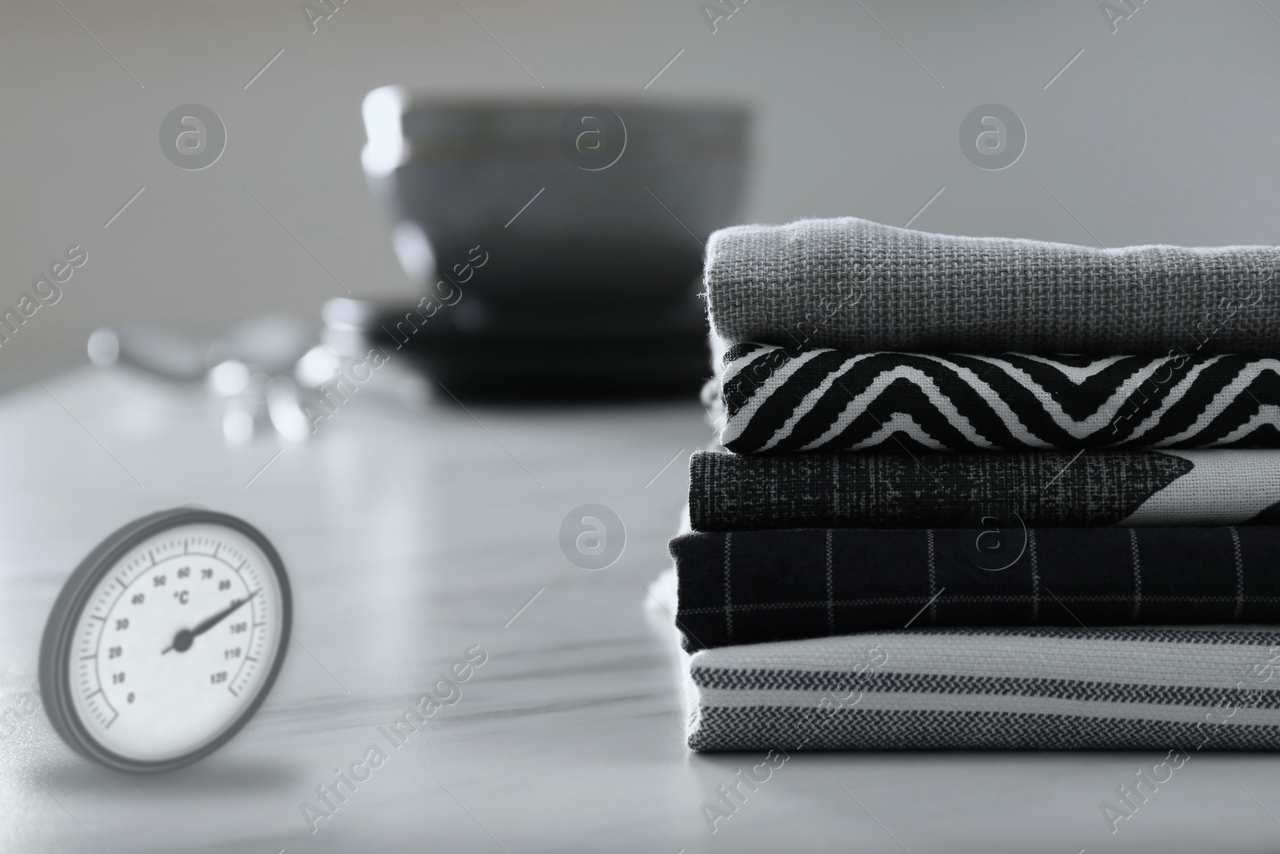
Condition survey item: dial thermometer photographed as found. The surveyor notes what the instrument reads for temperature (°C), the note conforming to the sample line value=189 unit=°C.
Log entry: value=90 unit=°C
